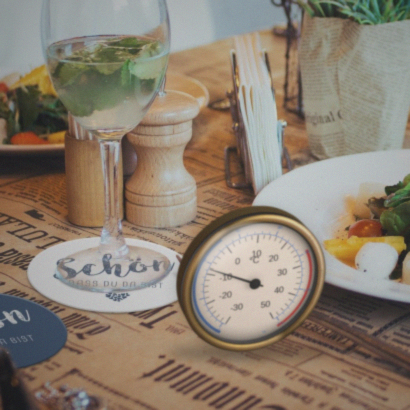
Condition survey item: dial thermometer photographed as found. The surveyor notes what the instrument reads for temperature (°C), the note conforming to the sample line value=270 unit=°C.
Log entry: value=-8 unit=°C
